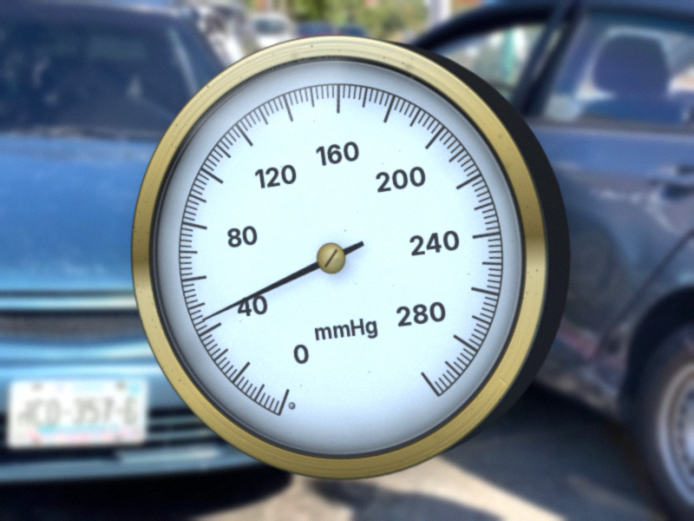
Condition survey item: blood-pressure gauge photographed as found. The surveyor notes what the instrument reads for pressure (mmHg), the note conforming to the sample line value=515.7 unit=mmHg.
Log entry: value=44 unit=mmHg
